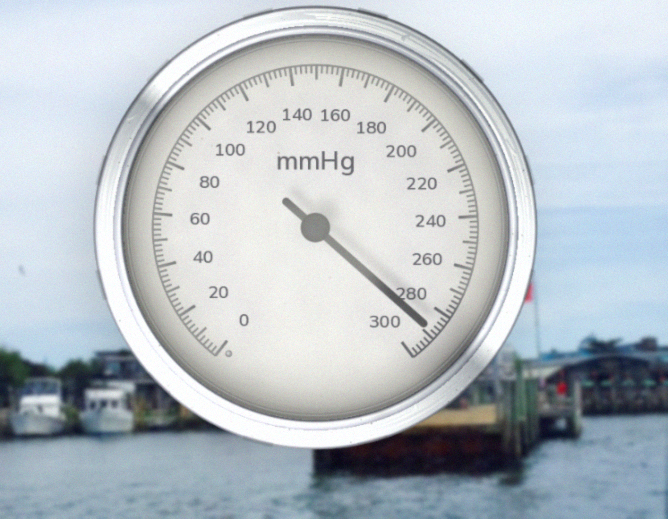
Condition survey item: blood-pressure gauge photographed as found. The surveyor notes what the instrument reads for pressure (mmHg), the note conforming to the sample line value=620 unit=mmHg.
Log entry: value=288 unit=mmHg
